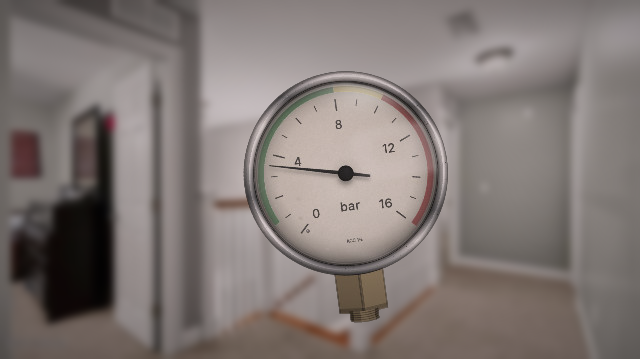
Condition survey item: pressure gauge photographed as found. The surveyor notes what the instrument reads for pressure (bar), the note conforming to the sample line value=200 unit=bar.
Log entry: value=3.5 unit=bar
